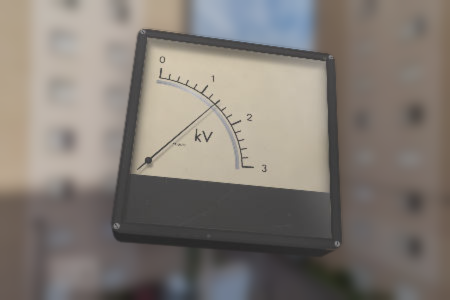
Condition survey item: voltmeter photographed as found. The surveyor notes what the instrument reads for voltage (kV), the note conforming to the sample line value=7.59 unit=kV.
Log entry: value=1.4 unit=kV
